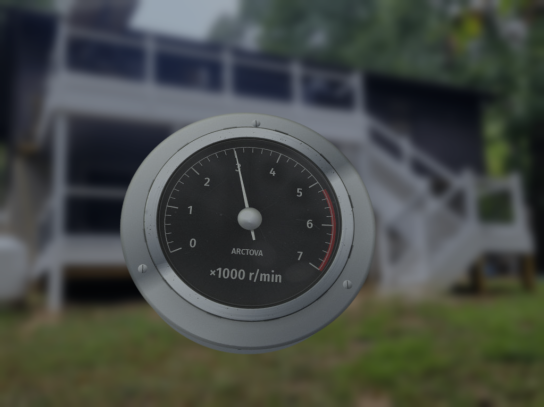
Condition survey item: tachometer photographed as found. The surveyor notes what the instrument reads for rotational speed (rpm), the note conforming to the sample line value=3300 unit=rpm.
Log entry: value=3000 unit=rpm
